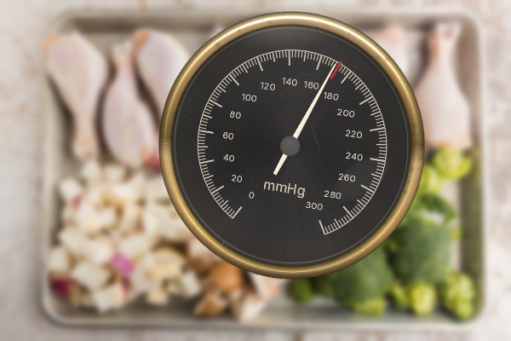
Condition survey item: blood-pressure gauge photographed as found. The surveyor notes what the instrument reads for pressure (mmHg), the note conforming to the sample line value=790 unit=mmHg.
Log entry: value=170 unit=mmHg
